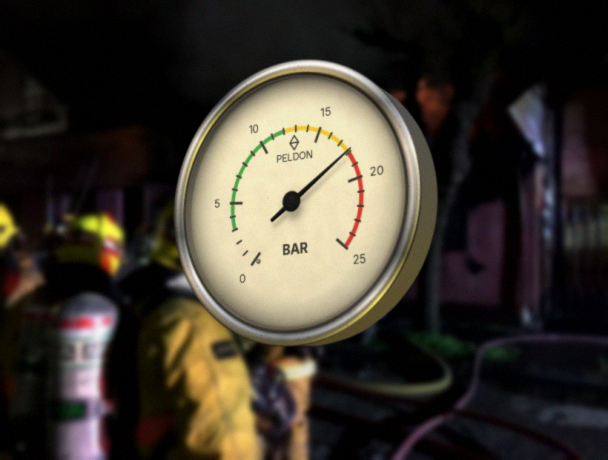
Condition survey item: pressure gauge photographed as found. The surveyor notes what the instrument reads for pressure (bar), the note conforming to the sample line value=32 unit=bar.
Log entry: value=18 unit=bar
